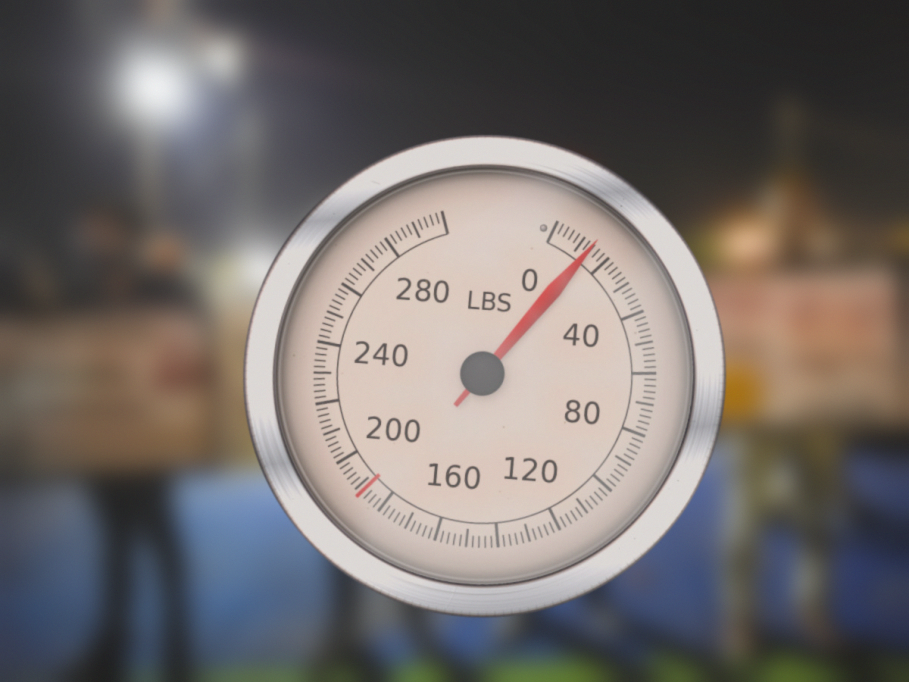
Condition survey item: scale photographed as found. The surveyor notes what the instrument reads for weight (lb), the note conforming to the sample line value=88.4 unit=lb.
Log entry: value=14 unit=lb
